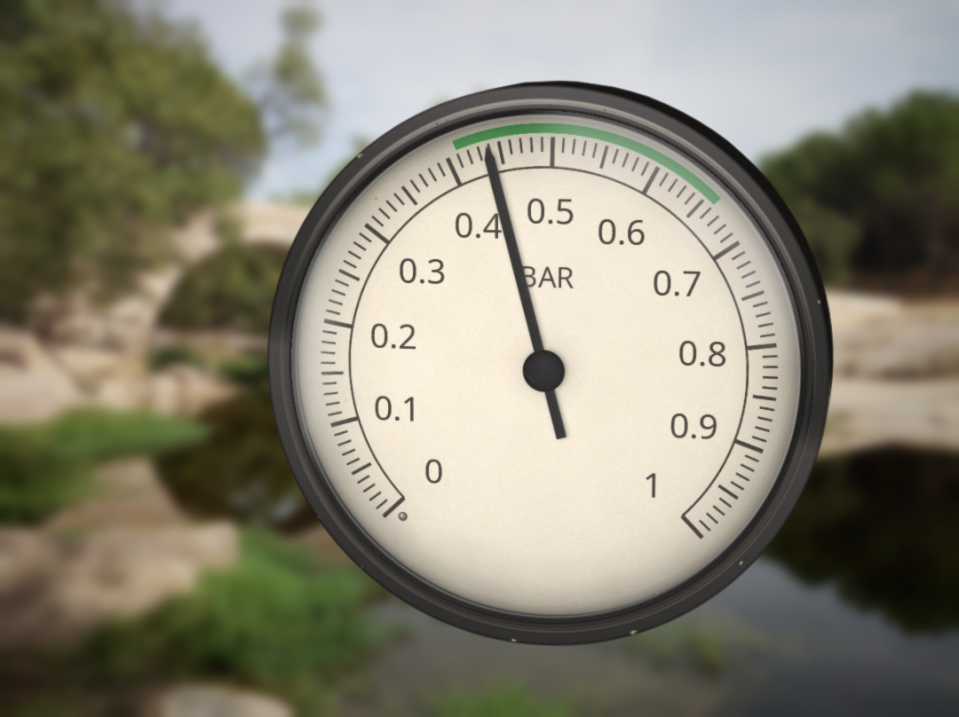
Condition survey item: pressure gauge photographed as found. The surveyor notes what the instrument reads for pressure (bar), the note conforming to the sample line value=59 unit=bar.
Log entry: value=0.44 unit=bar
